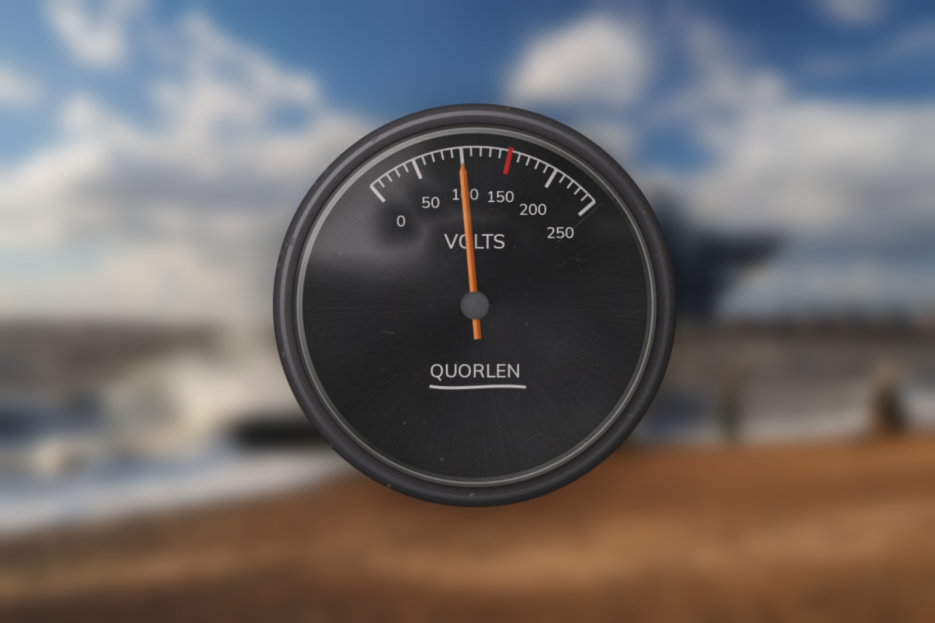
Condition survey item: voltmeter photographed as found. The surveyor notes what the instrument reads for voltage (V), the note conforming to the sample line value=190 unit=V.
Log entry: value=100 unit=V
